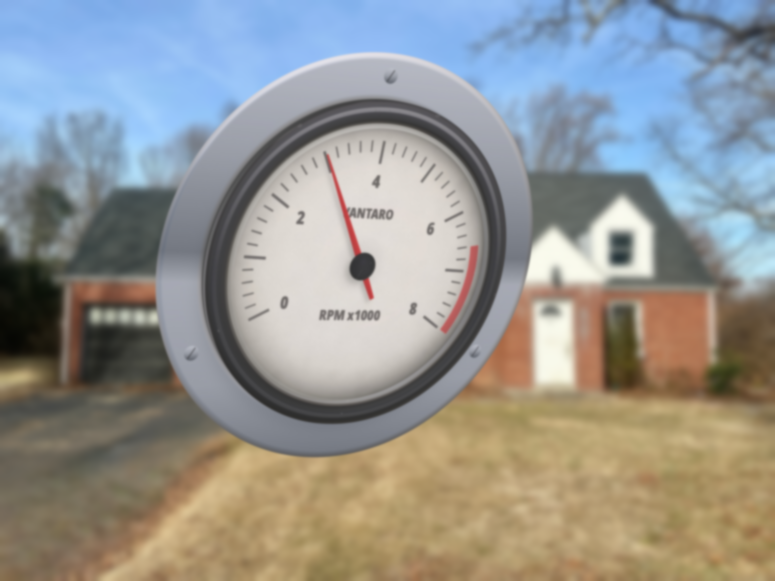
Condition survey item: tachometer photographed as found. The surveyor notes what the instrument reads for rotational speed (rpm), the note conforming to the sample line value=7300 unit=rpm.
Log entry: value=3000 unit=rpm
